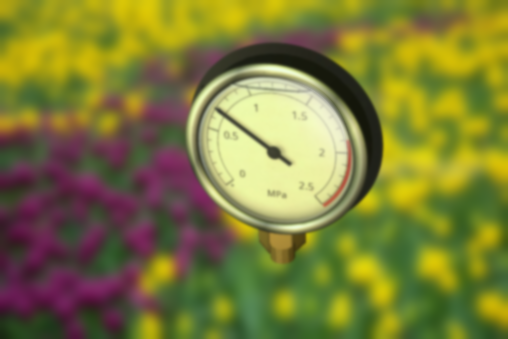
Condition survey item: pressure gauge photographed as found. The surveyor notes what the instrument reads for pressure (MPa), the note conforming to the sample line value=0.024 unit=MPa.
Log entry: value=0.7 unit=MPa
